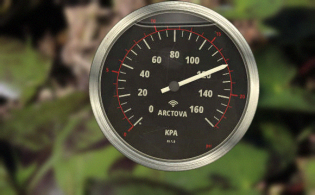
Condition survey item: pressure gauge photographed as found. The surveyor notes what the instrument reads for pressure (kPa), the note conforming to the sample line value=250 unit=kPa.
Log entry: value=120 unit=kPa
